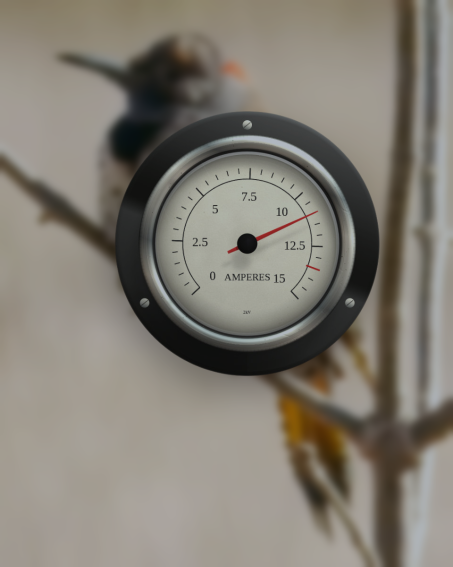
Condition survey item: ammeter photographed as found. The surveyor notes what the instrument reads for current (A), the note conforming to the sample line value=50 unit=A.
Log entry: value=11 unit=A
